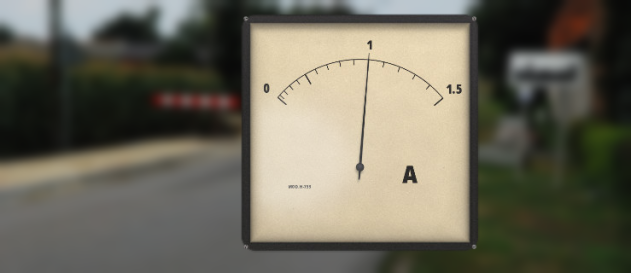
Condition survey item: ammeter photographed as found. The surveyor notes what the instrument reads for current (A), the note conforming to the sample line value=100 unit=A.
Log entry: value=1 unit=A
